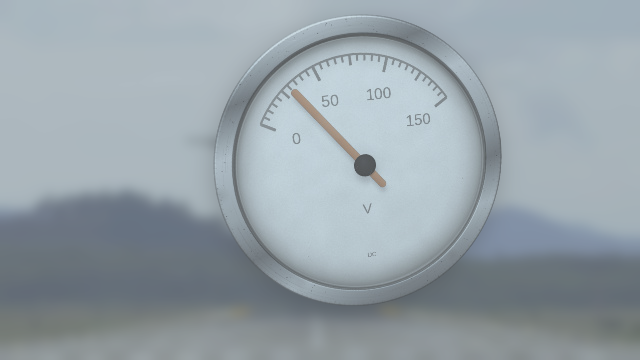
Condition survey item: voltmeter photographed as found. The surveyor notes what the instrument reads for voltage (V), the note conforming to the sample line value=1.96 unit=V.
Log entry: value=30 unit=V
